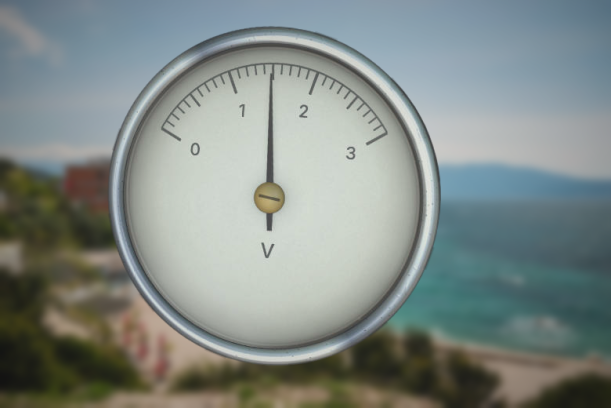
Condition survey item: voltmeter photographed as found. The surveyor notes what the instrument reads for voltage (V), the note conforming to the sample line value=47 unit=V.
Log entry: value=1.5 unit=V
